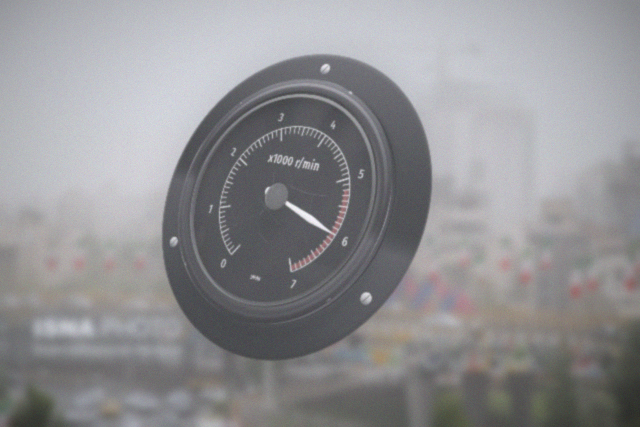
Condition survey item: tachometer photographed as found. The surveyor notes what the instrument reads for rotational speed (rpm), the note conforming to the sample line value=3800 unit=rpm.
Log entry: value=6000 unit=rpm
